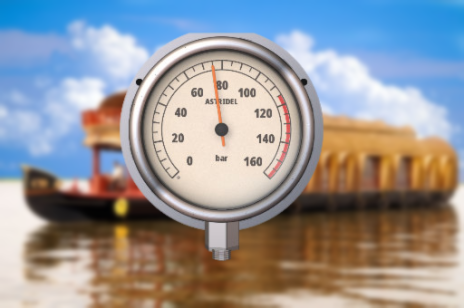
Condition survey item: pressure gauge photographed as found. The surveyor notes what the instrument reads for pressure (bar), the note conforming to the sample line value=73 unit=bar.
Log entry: value=75 unit=bar
